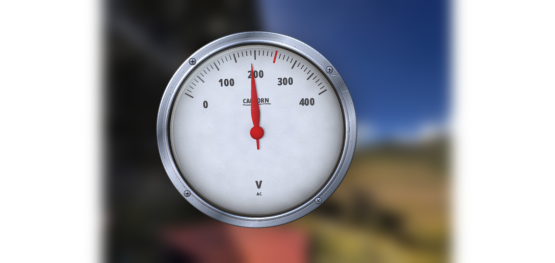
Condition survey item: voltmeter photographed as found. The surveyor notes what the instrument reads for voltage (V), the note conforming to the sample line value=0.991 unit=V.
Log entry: value=190 unit=V
